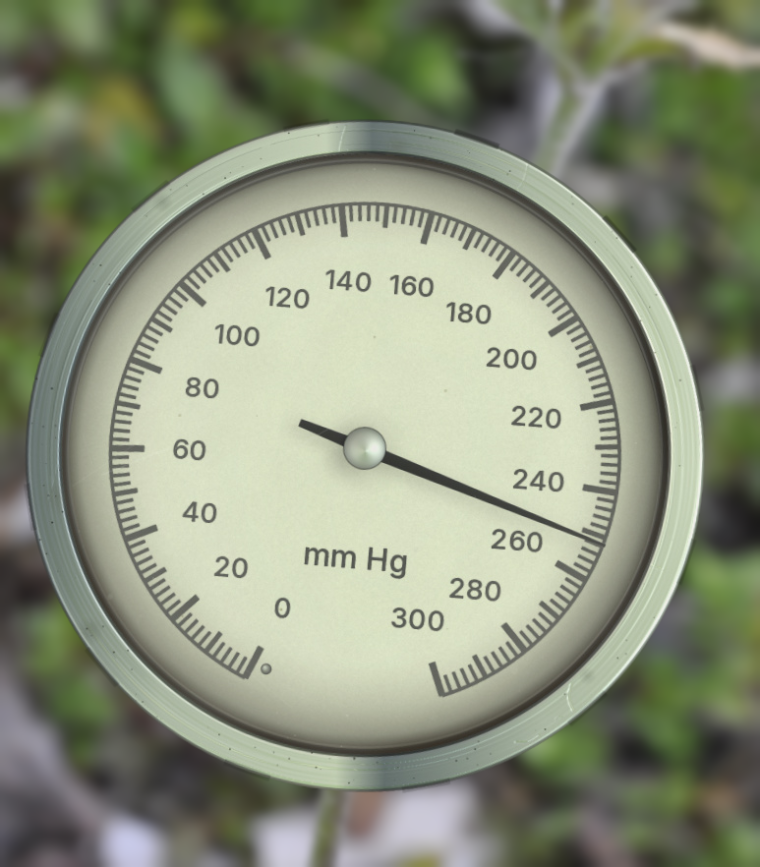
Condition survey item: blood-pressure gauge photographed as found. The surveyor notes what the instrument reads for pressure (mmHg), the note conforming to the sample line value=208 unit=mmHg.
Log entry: value=252 unit=mmHg
